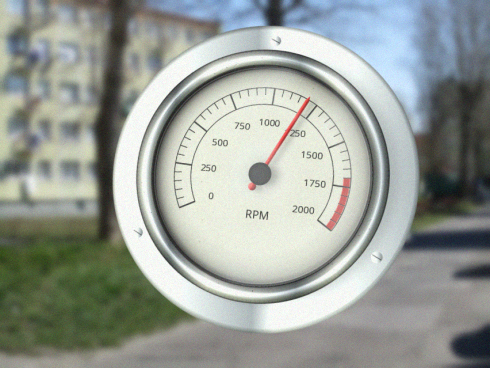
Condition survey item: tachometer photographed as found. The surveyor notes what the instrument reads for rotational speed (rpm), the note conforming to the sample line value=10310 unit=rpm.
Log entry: value=1200 unit=rpm
